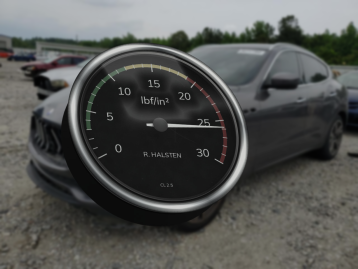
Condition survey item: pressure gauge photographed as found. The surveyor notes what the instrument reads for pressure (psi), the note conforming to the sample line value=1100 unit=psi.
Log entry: value=26 unit=psi
